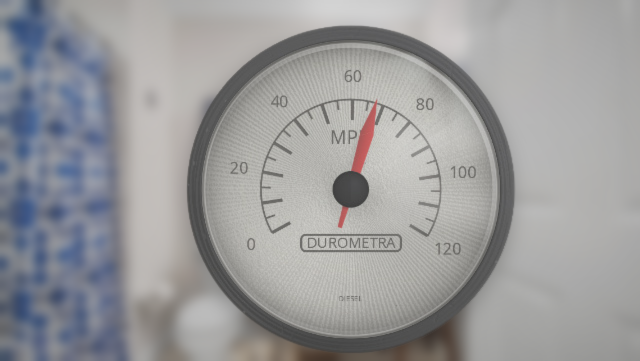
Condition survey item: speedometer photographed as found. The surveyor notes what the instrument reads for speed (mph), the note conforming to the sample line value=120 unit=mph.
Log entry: value=67.5 unit=mph
